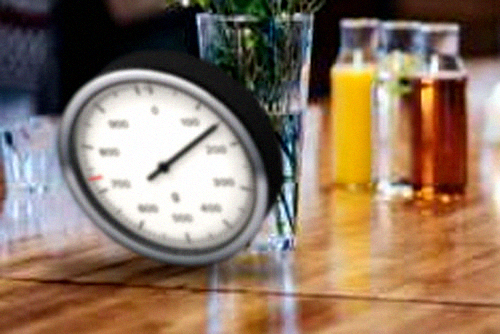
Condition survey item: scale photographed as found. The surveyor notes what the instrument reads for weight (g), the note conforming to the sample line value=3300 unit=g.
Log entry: value=150 unit=g
